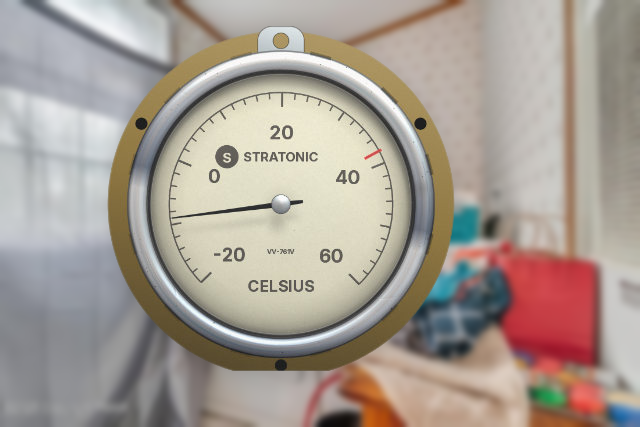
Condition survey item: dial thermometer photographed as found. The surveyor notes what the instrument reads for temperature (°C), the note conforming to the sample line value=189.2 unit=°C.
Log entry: value=-9 unit=°C
